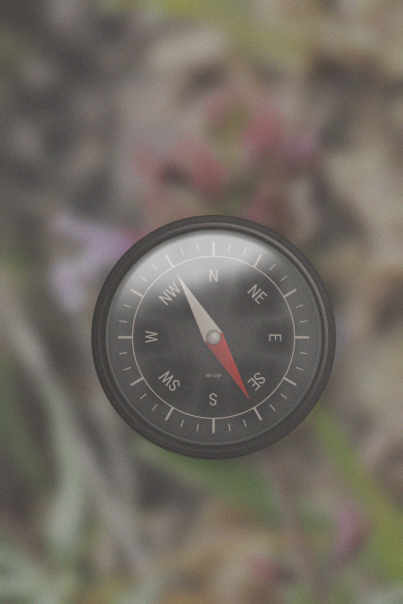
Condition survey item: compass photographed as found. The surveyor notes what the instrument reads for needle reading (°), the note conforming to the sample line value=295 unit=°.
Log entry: value=150 unit=°
